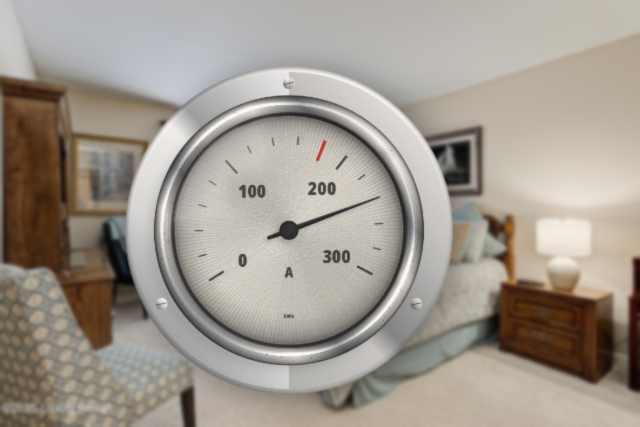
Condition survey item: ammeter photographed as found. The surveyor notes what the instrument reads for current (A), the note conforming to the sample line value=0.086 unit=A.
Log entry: value=240 unit=A
